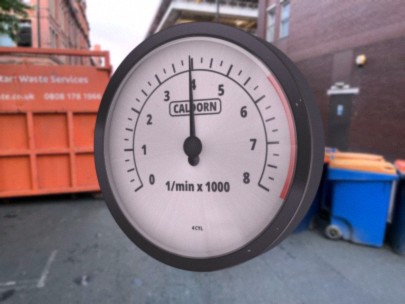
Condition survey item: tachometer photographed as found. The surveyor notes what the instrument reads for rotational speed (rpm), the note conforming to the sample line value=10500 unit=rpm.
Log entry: value=4000 unit=rpm
